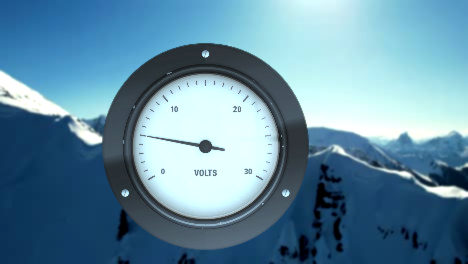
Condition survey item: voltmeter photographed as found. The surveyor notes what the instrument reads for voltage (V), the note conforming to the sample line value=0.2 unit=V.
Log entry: value=5 unit=V
